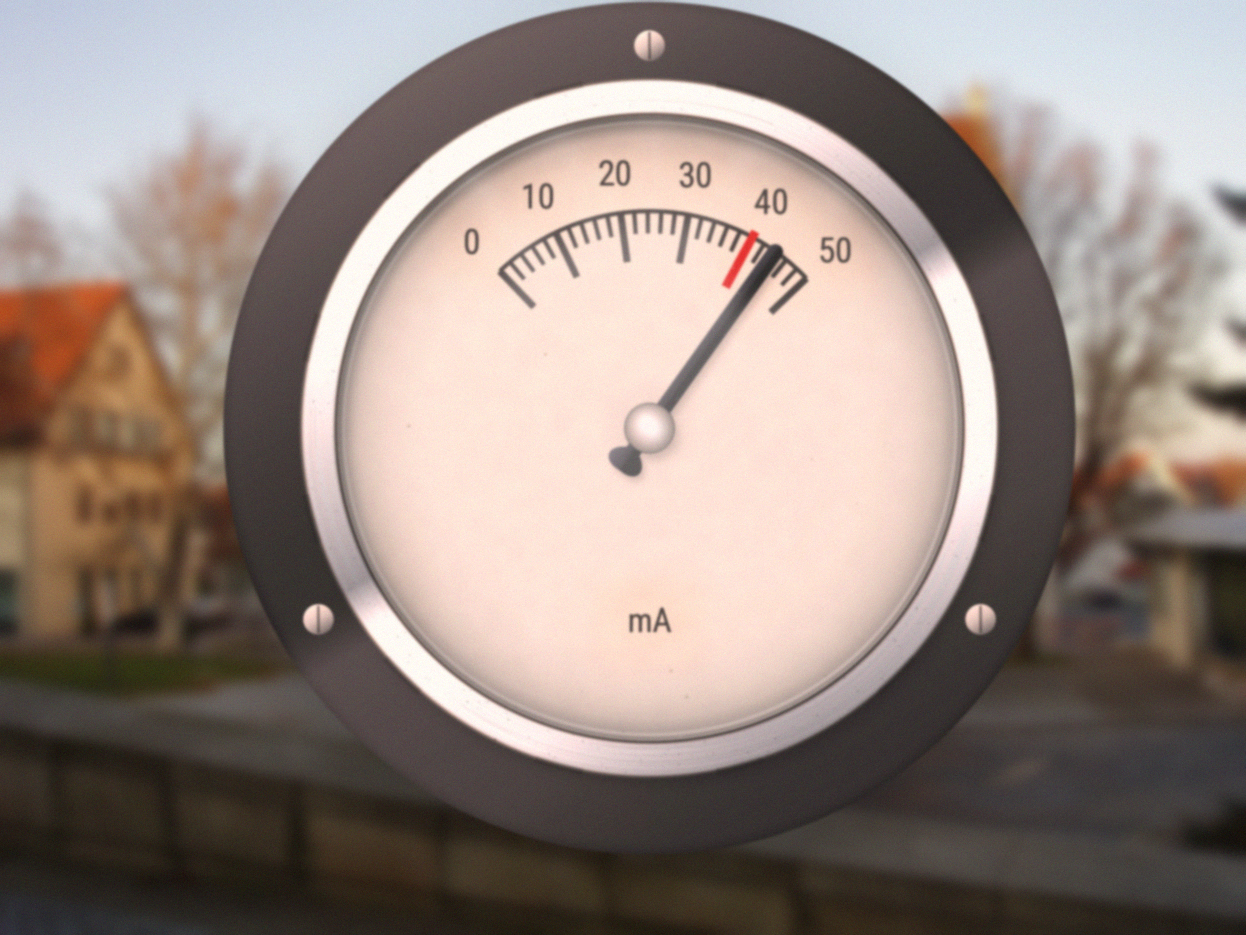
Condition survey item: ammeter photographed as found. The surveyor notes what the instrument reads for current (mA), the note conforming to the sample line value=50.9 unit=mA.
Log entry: value=44 unit=mA
